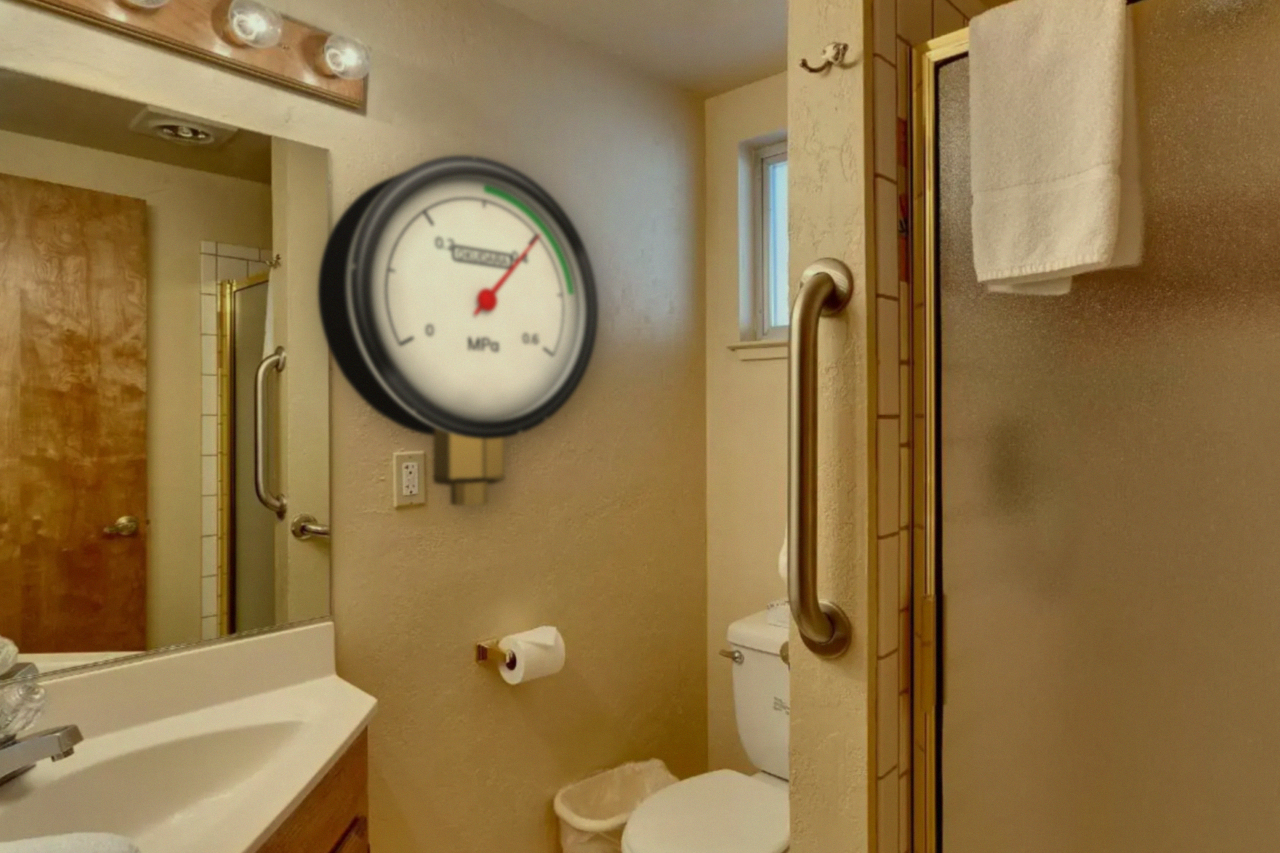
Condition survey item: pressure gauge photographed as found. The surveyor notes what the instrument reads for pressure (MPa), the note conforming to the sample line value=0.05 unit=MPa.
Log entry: value=0.4 unit=MPa
